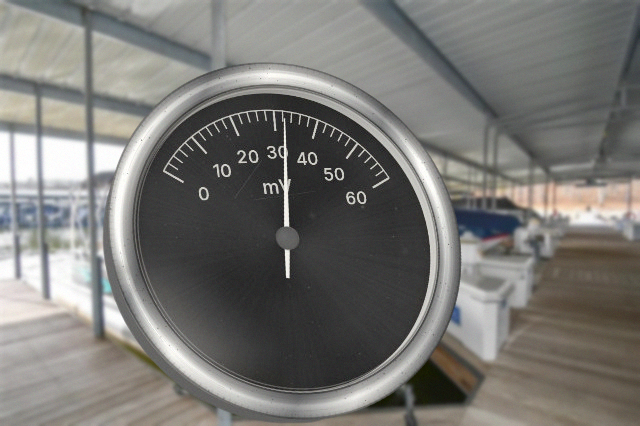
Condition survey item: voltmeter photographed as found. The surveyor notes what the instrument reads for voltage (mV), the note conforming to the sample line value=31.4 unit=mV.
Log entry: value=32 unit=mV
